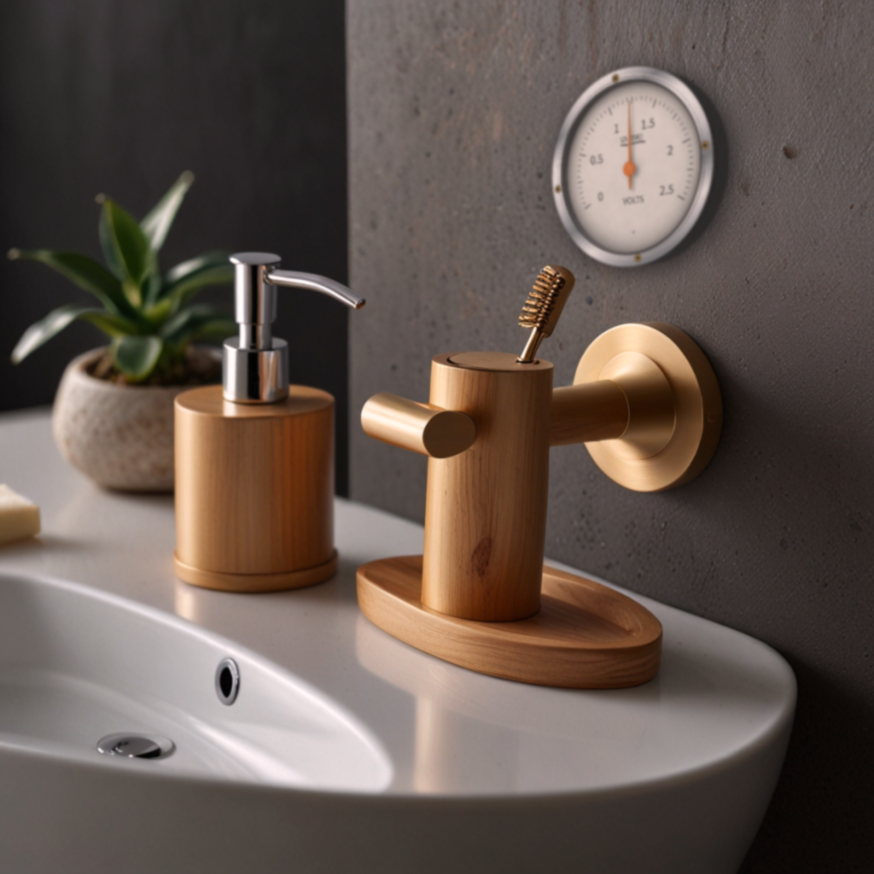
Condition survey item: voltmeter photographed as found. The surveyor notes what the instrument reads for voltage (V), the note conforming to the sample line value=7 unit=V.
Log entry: value=1.25 unit=V
